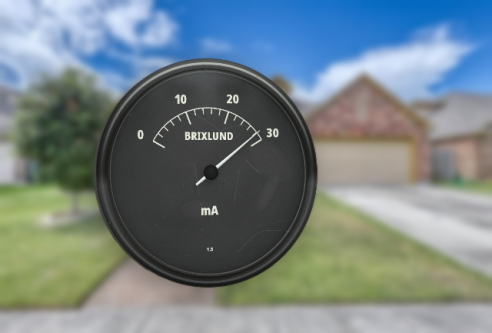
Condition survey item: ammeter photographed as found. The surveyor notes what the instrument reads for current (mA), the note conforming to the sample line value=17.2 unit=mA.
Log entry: value=28 unit=mA
